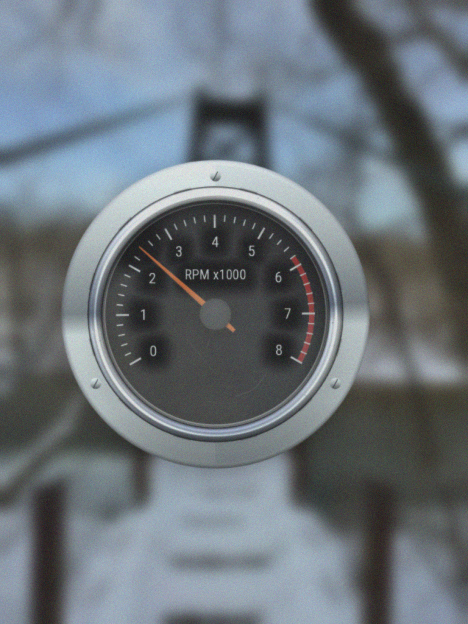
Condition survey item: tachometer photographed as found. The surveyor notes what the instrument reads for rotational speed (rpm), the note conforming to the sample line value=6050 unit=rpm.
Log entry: value=2400 unit=rpm
